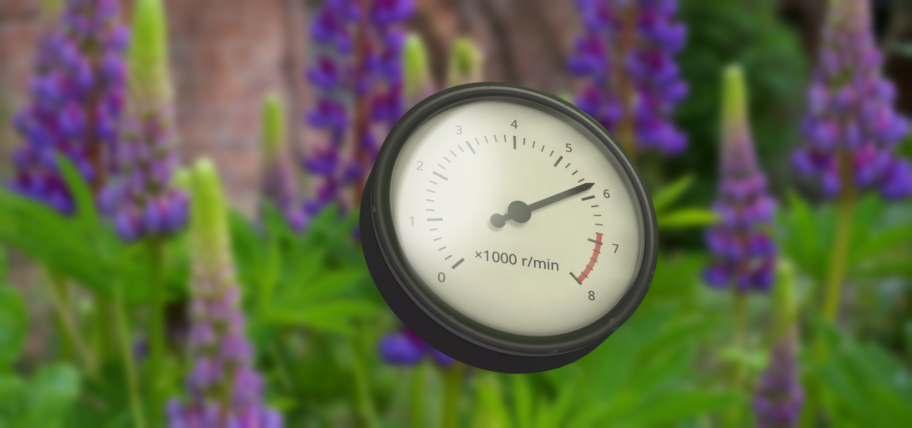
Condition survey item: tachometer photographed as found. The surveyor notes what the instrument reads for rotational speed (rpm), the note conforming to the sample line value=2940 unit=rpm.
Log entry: value=5800 unit=rpm
